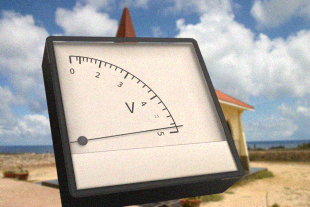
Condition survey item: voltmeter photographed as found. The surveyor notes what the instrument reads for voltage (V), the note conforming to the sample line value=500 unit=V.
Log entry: value=4.9 unit=V
